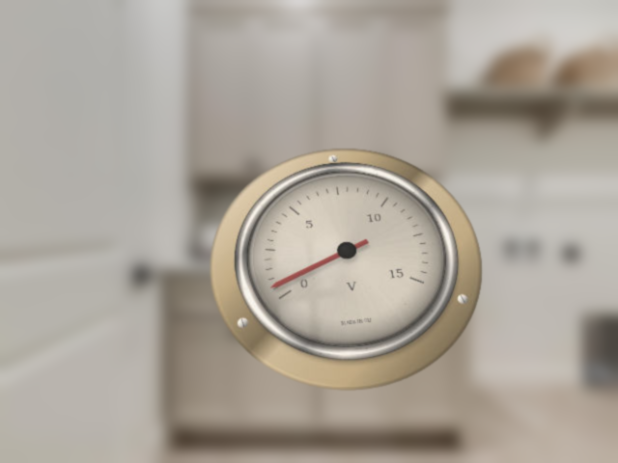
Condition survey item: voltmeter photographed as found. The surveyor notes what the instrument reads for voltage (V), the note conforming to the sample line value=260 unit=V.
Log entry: value=0.5 unit=V
